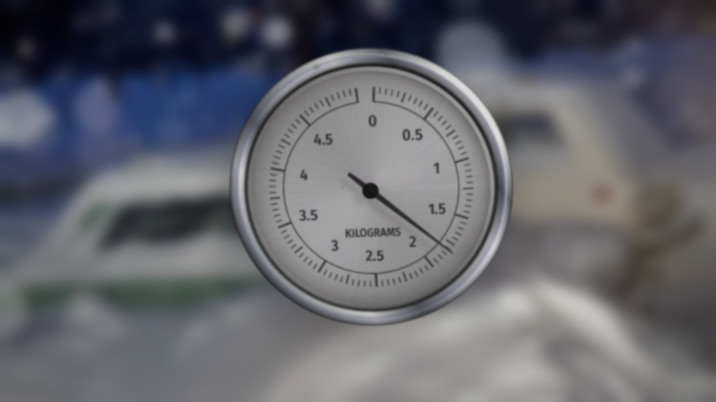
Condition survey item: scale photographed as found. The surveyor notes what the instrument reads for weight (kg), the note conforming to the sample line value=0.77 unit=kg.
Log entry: value=1.8 unit=kg
